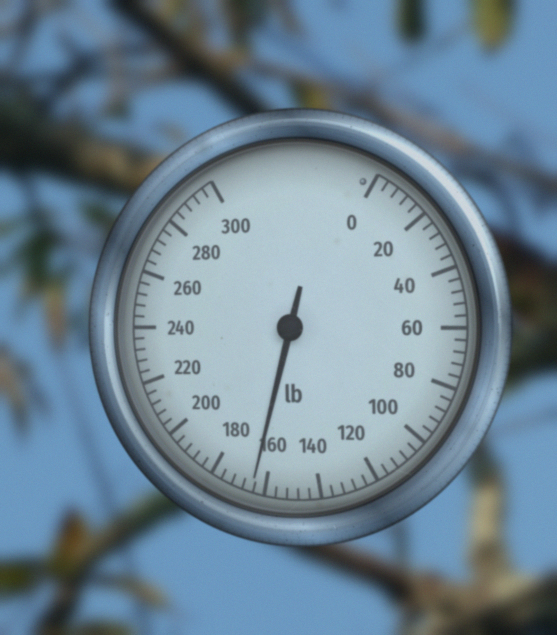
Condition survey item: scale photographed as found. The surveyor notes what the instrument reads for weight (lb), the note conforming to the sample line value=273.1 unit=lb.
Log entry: value=164 unit=lb
